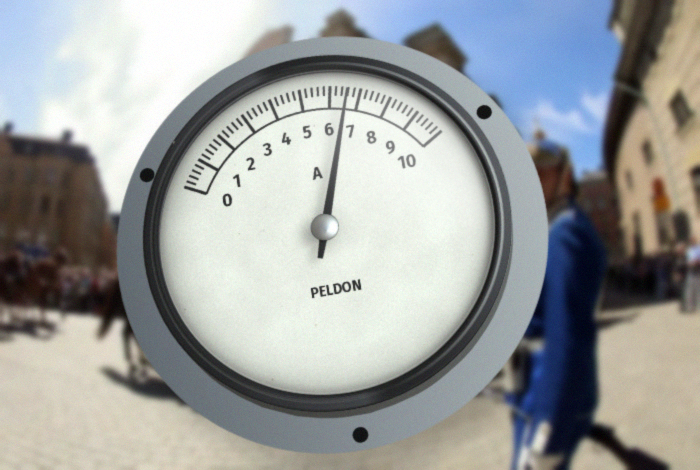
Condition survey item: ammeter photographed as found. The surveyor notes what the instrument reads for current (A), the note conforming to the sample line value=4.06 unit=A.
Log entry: value=6.6 unit=A
